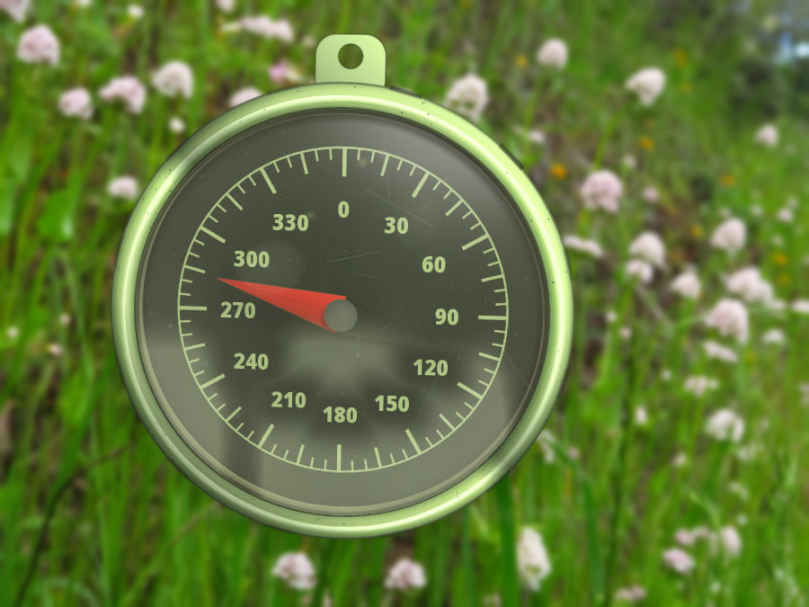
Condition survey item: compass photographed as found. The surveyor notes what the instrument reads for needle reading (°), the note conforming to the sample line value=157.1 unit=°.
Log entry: value=285 unit=°
